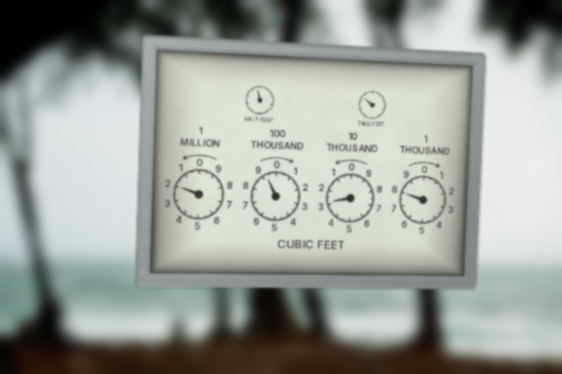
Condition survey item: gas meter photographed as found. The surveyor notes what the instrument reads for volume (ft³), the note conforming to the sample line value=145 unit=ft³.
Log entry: value=192800 unit=ft³
